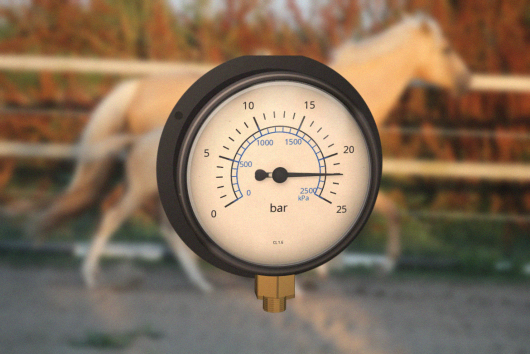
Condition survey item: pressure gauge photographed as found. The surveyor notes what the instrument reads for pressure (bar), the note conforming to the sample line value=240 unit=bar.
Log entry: value=22 unit=bar
